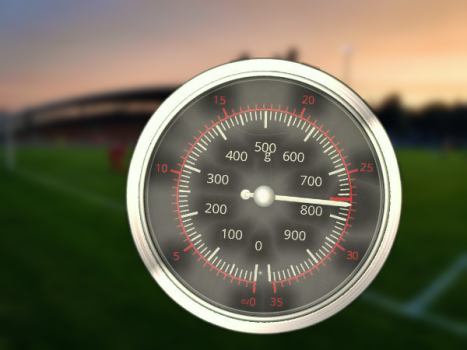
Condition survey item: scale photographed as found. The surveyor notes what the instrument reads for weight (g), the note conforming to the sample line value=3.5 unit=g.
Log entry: value=770 unit=g
